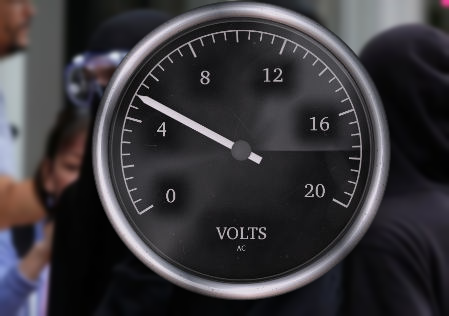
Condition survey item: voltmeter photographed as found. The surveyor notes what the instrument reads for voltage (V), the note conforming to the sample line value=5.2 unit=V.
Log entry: value=5 unit=V
